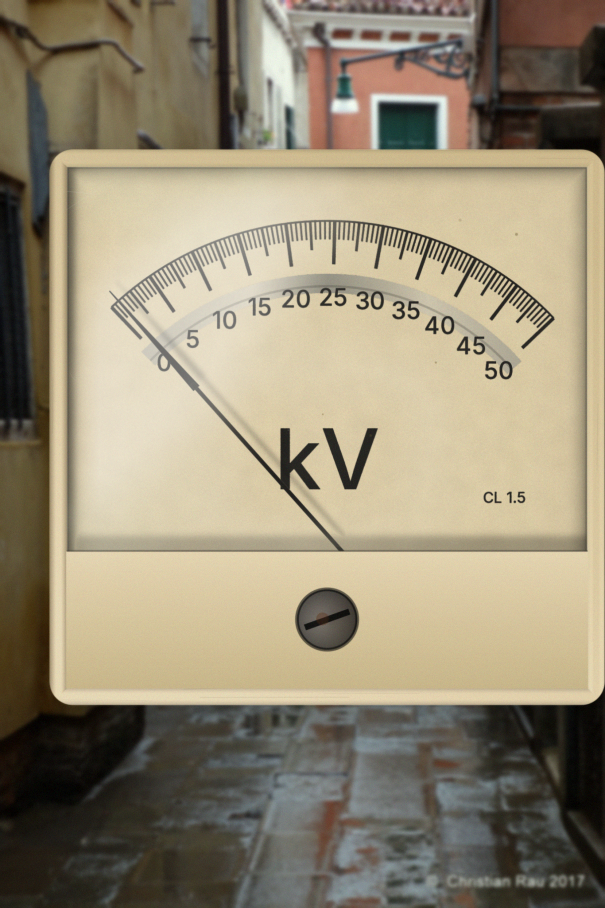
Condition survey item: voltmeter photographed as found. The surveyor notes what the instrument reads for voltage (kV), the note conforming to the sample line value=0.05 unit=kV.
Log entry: value=1 unit=kV
